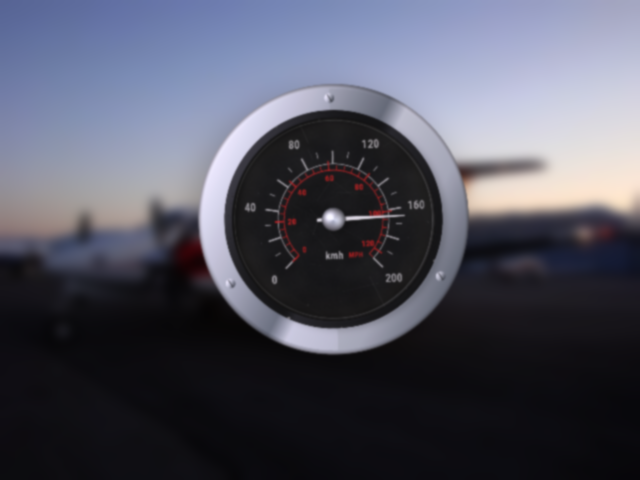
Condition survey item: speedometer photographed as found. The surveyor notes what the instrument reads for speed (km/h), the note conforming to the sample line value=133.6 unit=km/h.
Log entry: value=165 unit=km/h
